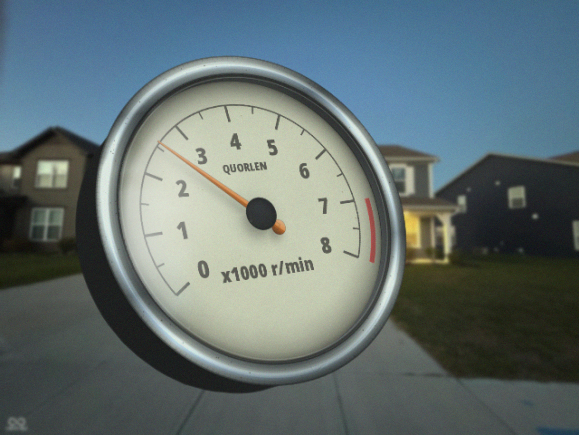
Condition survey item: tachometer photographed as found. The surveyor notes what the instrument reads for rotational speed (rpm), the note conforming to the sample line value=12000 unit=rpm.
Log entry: value=2500 unit=rpm
